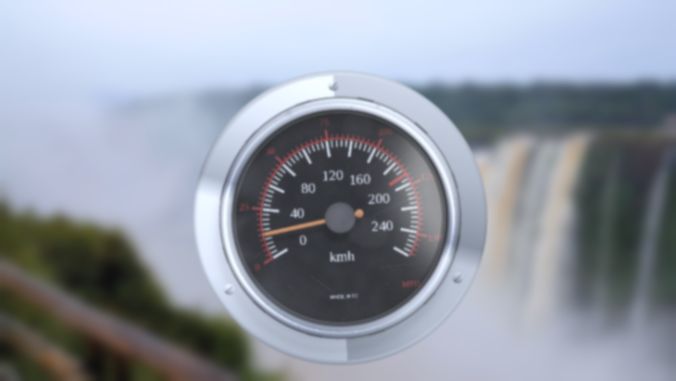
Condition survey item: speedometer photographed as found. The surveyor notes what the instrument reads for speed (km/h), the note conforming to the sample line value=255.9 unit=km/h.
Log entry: value=20 unit=km/h
